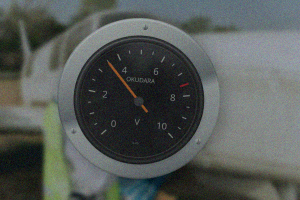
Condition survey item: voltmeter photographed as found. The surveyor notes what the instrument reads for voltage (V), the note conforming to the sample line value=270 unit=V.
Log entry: value=3.5 unit=V
